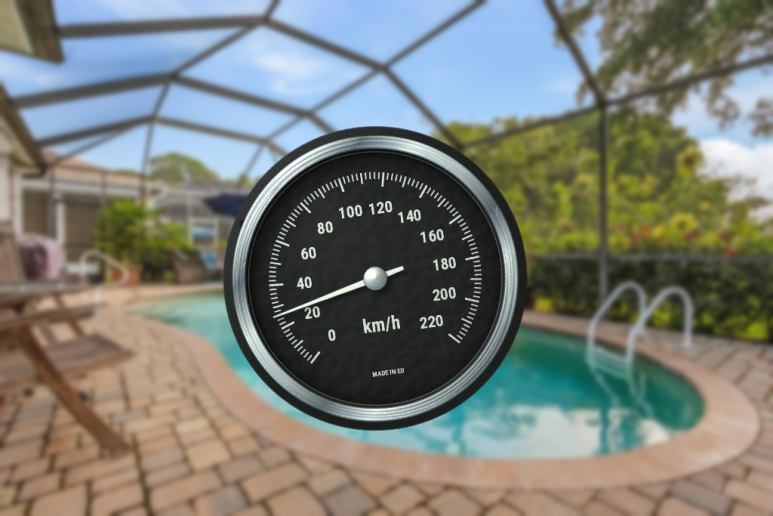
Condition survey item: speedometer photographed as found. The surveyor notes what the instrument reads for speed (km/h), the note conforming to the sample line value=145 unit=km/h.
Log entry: value=26 unit=km/h
